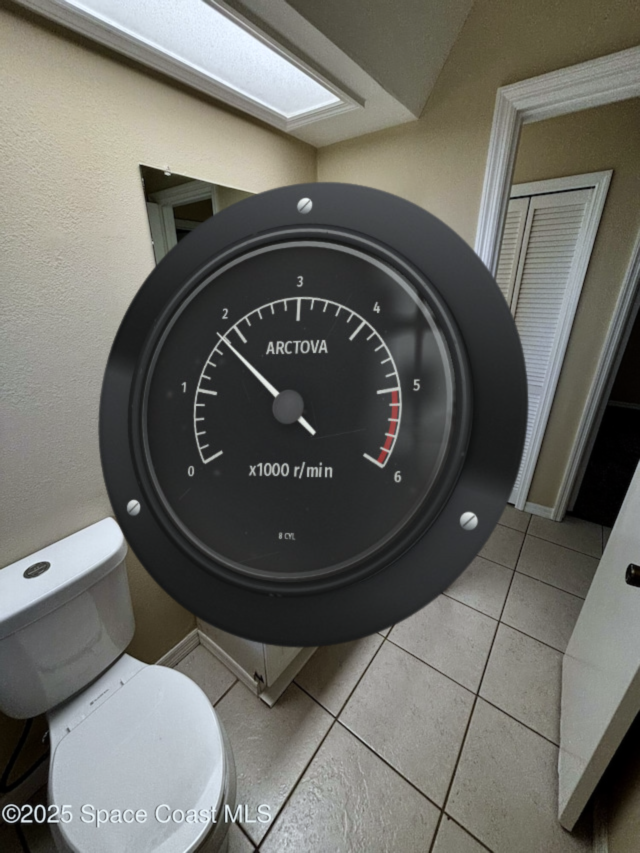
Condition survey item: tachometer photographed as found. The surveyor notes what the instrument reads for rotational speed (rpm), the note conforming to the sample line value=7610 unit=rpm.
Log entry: value=1800 unit=rpm
